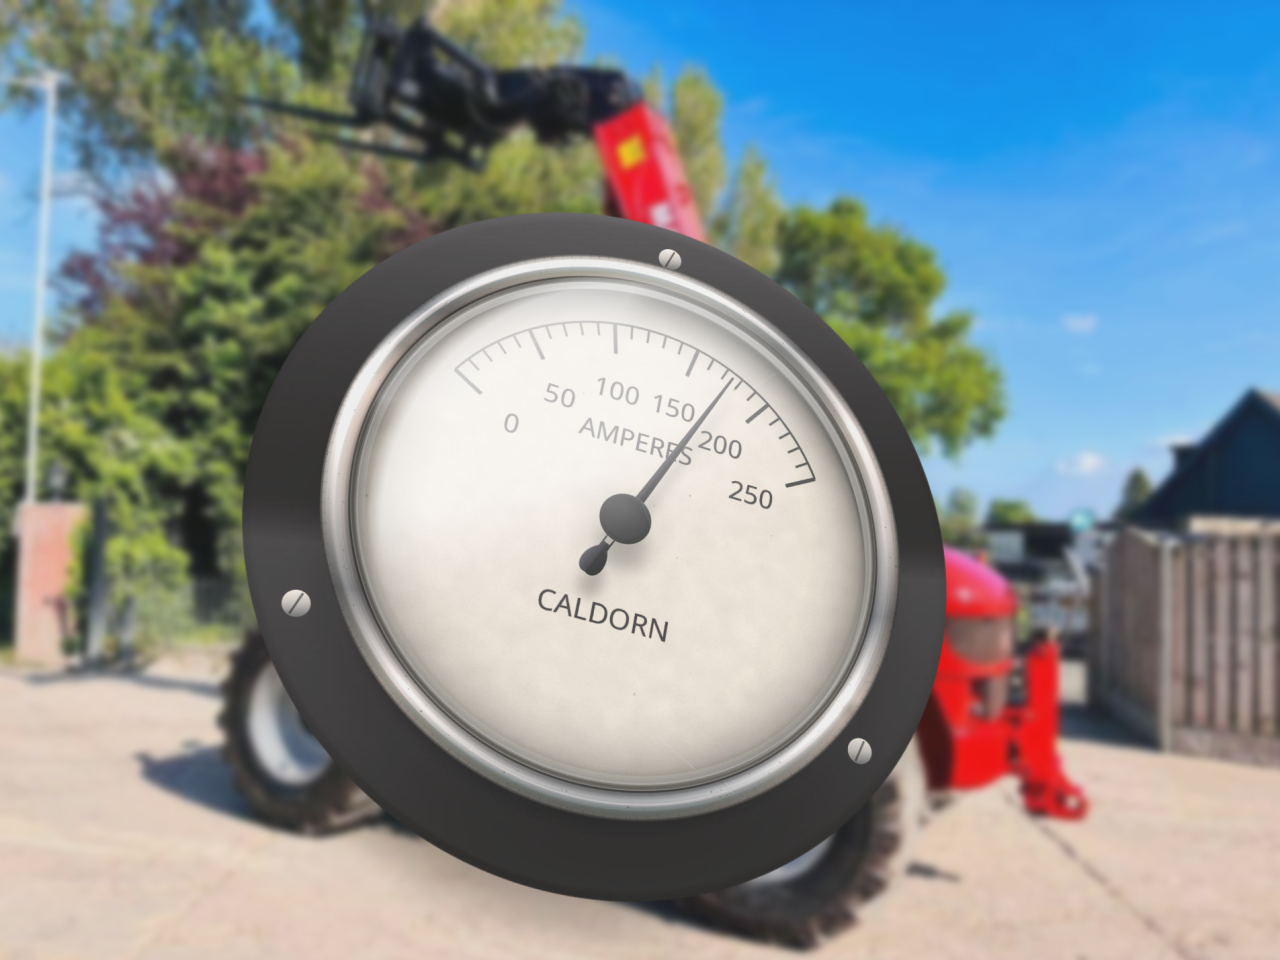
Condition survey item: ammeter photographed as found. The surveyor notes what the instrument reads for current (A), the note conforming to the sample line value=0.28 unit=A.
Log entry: value=175 unit=A
